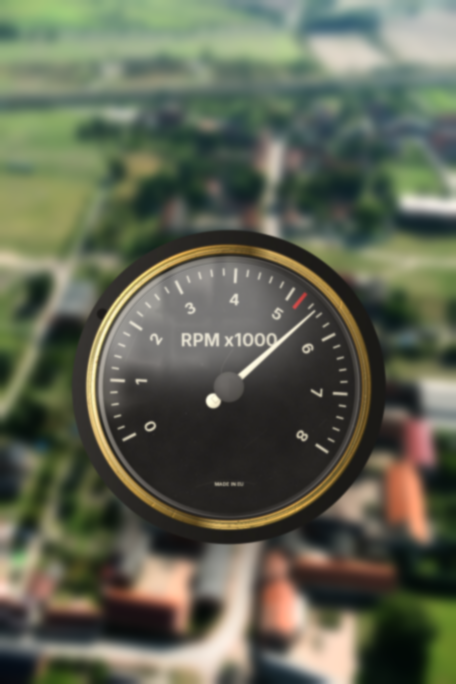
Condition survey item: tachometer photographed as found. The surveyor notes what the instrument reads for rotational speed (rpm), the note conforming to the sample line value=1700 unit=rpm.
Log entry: value=5500 unit=rpm
